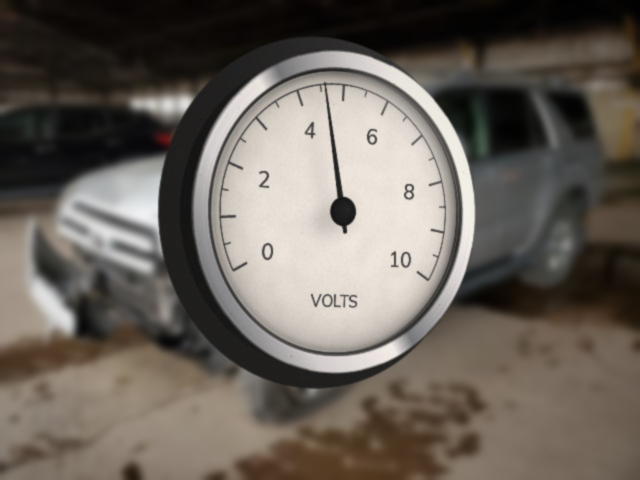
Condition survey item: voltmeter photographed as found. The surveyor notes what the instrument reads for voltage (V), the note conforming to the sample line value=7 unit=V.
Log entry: value=4.5 unit=V
